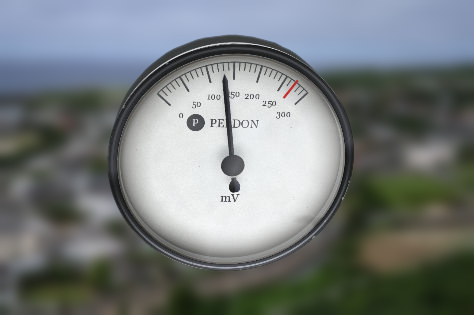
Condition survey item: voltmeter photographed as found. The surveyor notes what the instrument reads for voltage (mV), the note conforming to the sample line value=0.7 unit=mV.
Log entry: value=130 unit=mV
